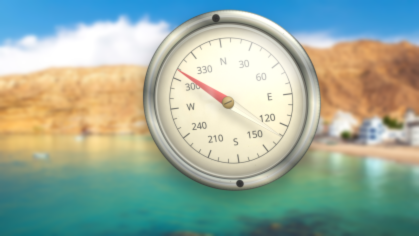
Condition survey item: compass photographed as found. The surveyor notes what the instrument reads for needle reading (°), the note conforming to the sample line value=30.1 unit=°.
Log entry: value=310 unit=°
